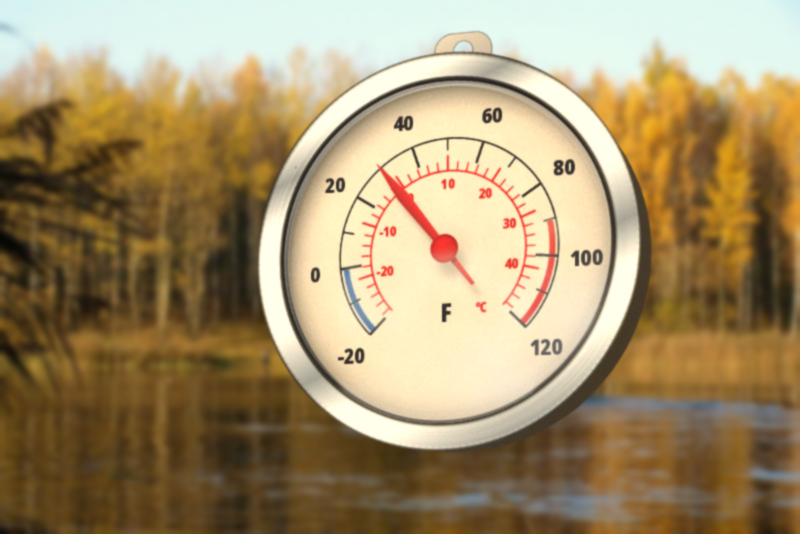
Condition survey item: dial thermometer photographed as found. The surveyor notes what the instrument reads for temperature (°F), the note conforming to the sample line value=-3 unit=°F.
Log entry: value=30 unit=°F
